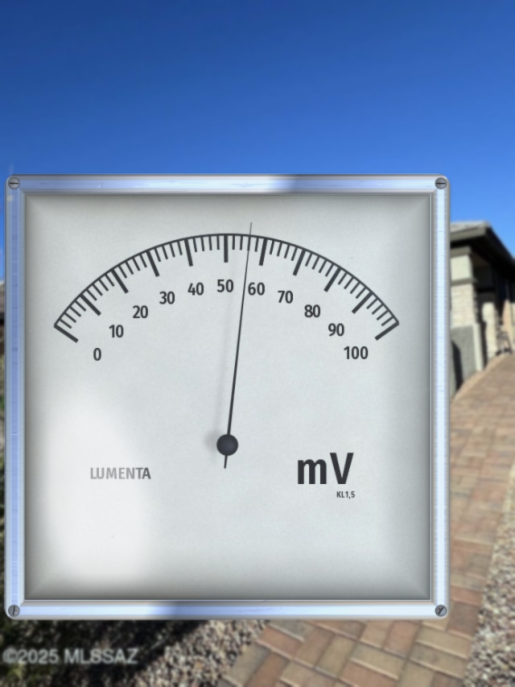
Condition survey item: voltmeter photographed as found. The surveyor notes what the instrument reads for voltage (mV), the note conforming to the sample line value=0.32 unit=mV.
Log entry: value=56 unit=mV
